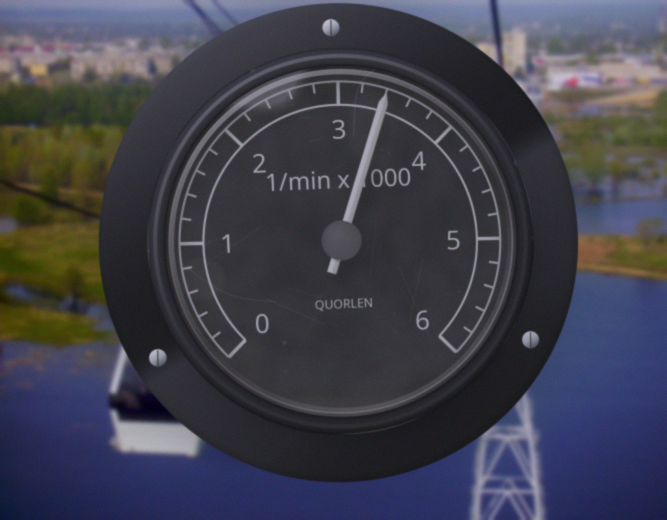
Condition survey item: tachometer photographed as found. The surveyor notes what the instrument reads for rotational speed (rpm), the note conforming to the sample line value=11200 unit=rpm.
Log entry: value=3400 unit=rpm
